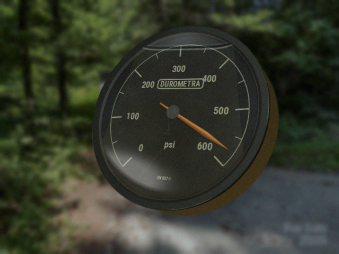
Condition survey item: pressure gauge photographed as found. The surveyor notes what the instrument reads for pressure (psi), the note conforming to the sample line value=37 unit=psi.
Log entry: value=575 unit=psi
